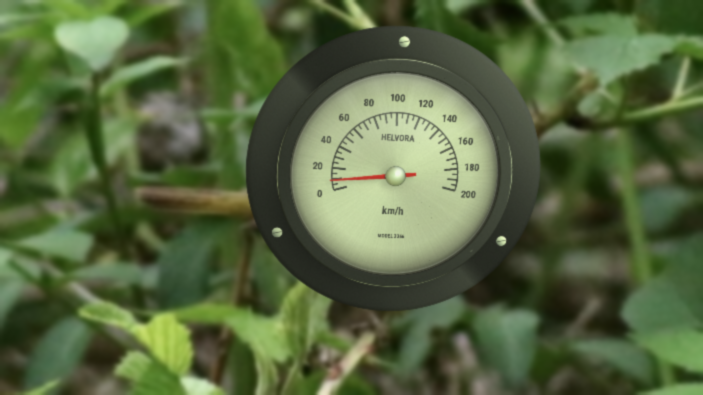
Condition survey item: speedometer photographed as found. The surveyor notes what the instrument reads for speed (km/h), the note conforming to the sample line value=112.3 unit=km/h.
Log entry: value=10 unit=km/h
